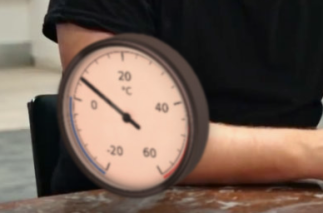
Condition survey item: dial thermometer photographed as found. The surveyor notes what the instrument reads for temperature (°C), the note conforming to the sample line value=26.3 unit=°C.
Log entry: value=6 unit=°C
